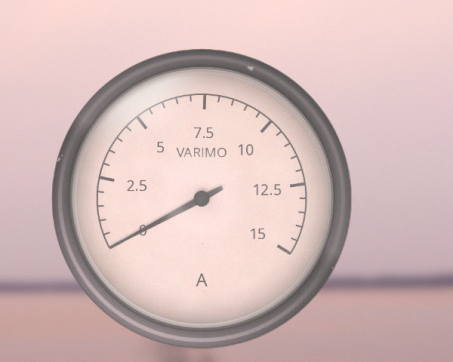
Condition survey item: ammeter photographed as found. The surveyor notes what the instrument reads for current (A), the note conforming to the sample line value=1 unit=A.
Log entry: value=0 unit=A
